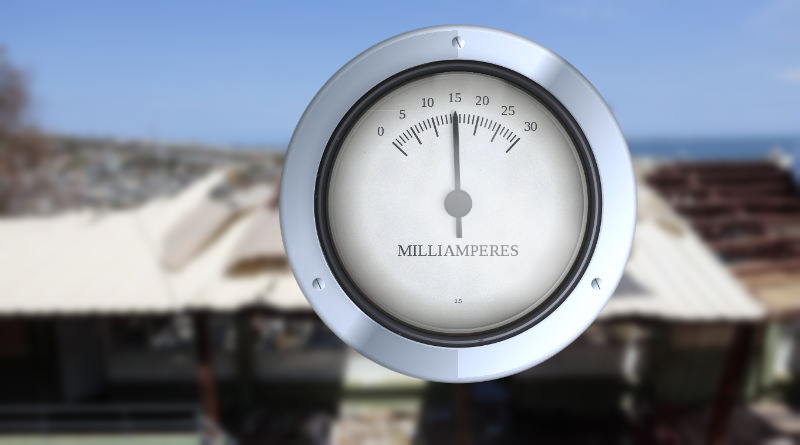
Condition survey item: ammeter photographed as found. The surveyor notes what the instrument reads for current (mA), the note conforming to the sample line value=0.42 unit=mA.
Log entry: value=15 unit=mA
